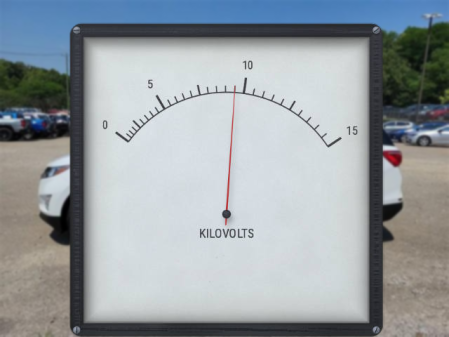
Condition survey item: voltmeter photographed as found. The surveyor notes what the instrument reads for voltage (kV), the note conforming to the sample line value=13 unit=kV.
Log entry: value=9.5 unit=kV
